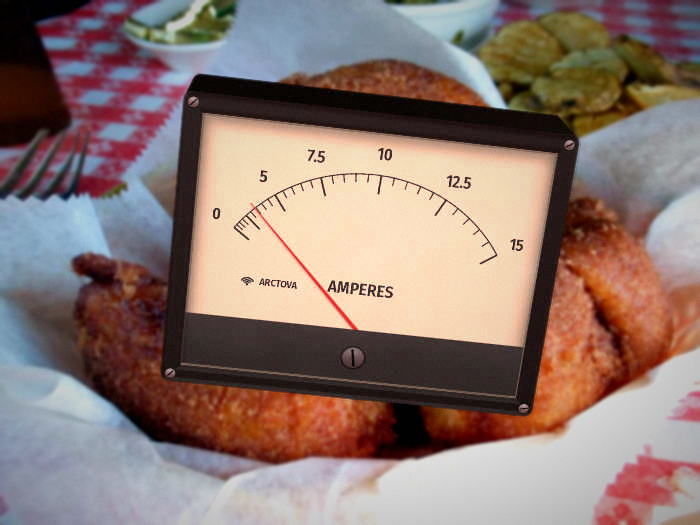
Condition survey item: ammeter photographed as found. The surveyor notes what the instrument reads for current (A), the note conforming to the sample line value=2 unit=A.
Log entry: value=3.5 unit=A
